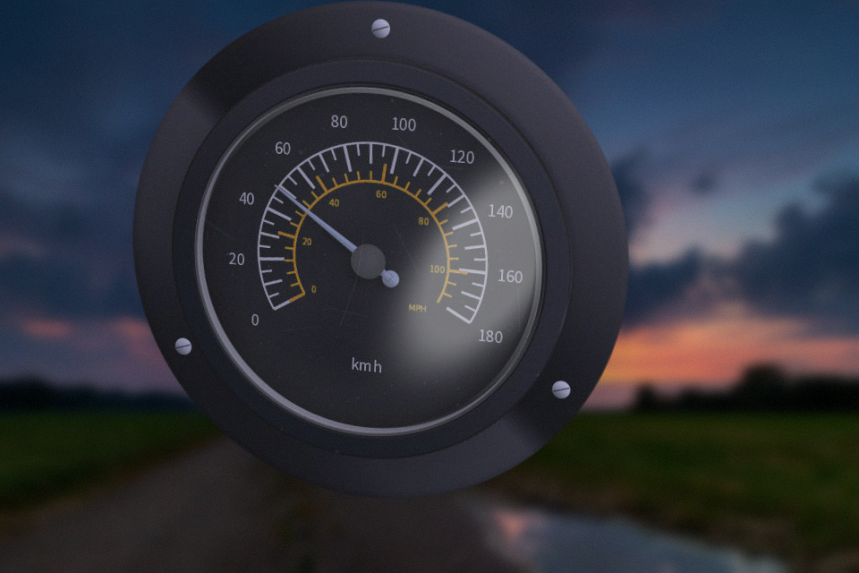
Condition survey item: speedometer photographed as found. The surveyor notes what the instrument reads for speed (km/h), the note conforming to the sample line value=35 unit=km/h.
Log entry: value=50 unit=km/h
